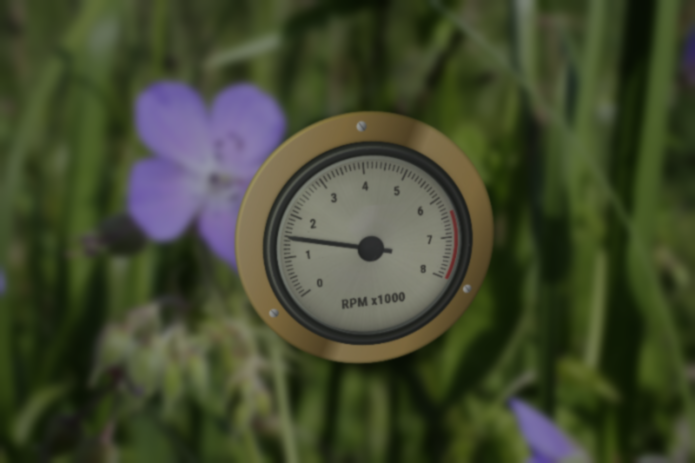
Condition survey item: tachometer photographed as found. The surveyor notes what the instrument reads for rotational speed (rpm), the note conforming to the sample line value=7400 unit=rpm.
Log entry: value=1500 unit=rpm
